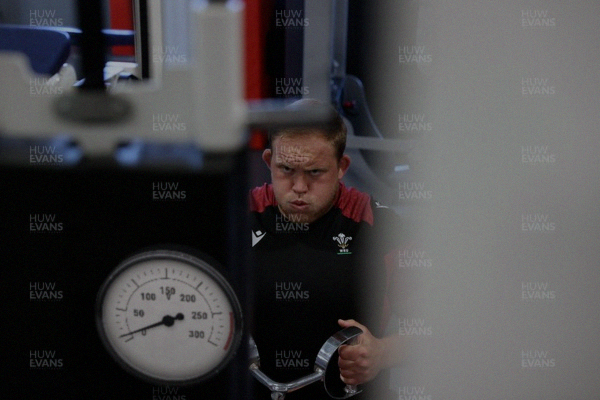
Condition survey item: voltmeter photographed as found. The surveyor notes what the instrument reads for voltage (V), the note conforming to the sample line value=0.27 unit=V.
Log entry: value=10 unit=V
